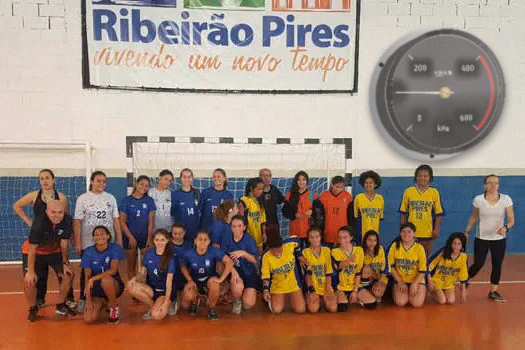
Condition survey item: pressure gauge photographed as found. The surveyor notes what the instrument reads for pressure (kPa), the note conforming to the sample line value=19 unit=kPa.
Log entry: value=100 unit=kPa
